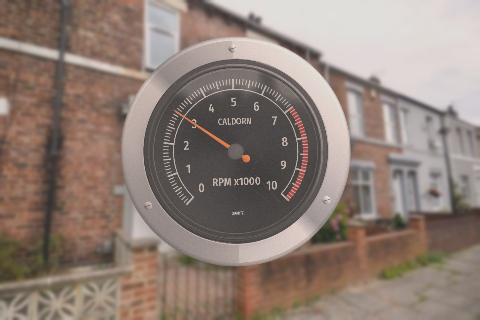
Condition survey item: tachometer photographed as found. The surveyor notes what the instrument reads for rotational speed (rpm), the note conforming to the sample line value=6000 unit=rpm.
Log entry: value=3000 unit=rpm
